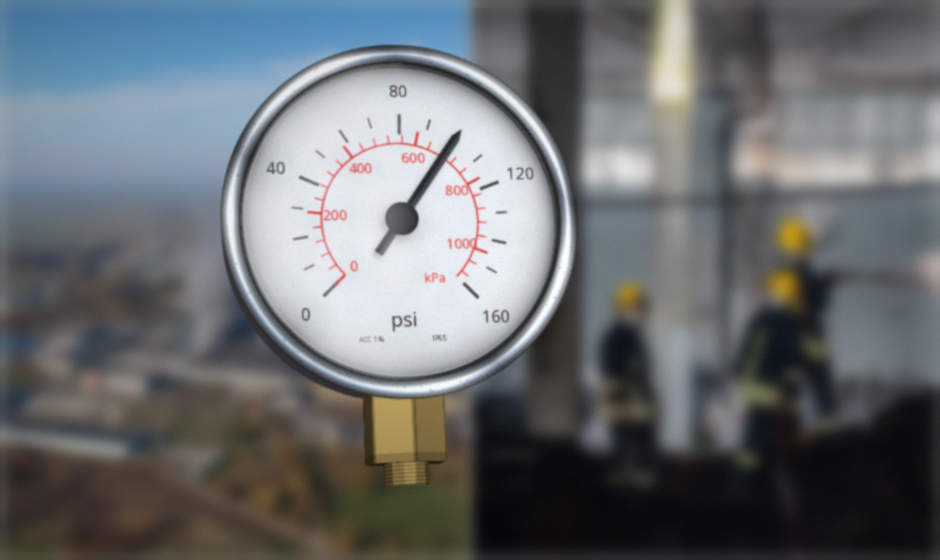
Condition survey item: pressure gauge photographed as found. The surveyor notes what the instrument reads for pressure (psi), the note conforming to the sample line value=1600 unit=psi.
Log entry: value=100 unit=psi
